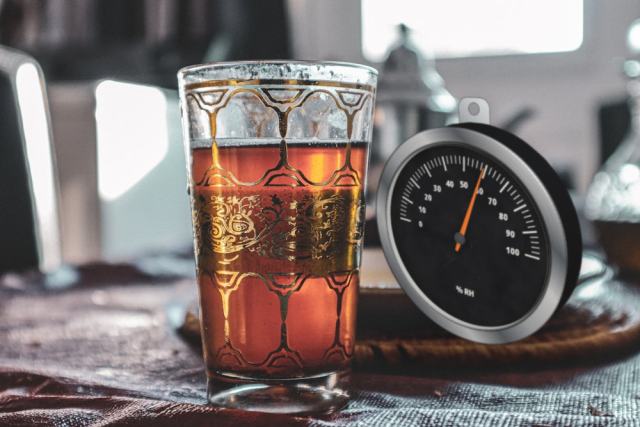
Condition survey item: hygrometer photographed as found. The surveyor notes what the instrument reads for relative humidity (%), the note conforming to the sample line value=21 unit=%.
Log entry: value=60 unit=%
